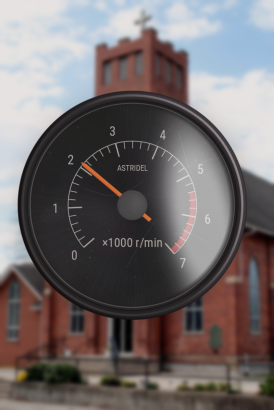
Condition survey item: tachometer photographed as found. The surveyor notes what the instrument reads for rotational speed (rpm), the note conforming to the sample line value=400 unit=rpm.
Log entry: value=2100 unit=rpm
